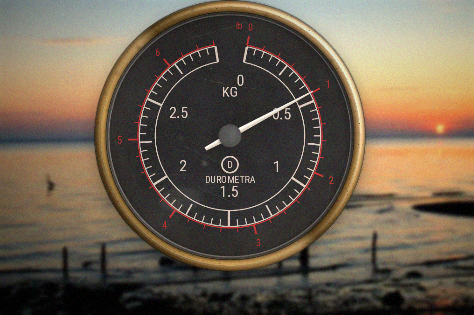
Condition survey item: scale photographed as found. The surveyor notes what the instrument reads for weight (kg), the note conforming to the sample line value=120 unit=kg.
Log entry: value=0.45 unit=kg
